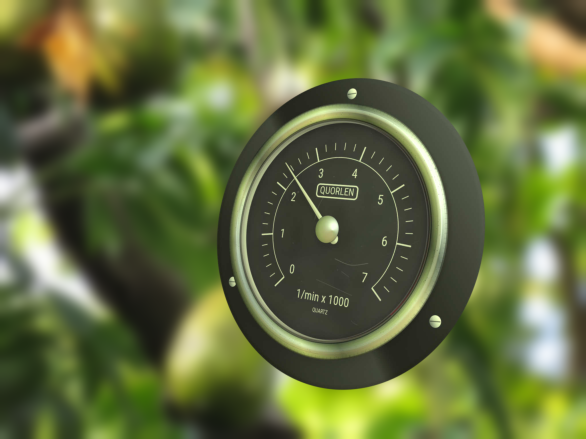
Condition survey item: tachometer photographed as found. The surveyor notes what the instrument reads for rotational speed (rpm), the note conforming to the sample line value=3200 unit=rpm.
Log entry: value=2400 unit=rpm
